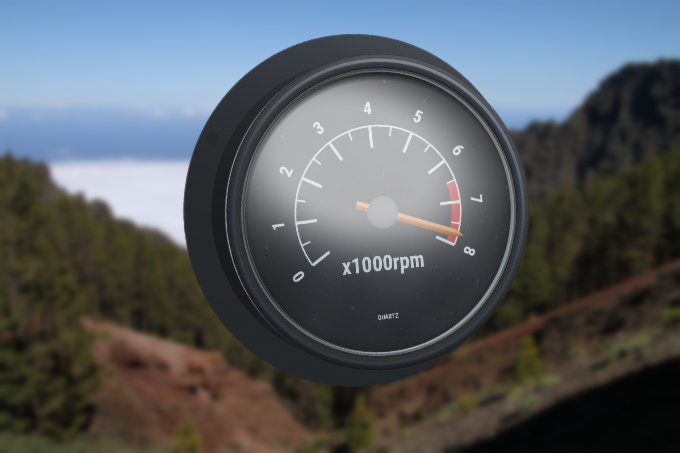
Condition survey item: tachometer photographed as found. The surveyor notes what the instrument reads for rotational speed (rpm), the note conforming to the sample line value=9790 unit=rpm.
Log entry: value=7750 unit=rpm
